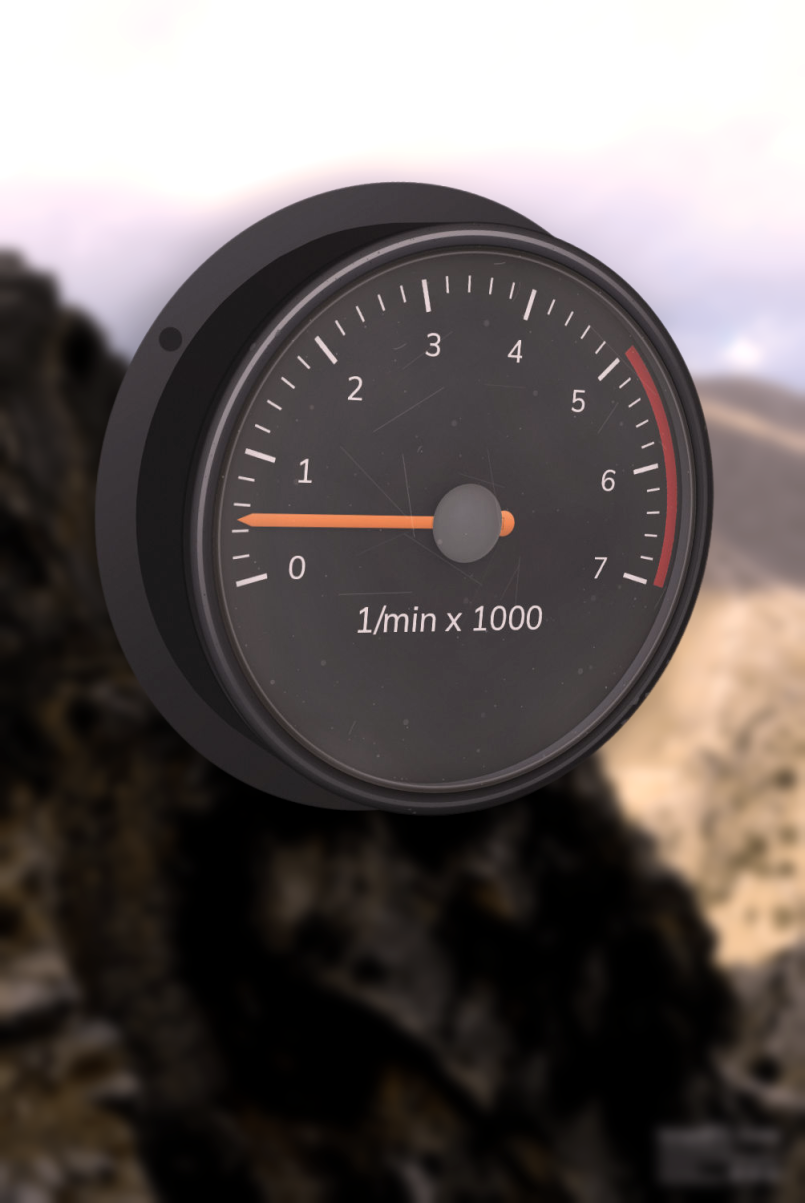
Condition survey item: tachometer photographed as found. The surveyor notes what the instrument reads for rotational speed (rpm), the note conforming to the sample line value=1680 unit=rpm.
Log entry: value=500 unit=rpm
